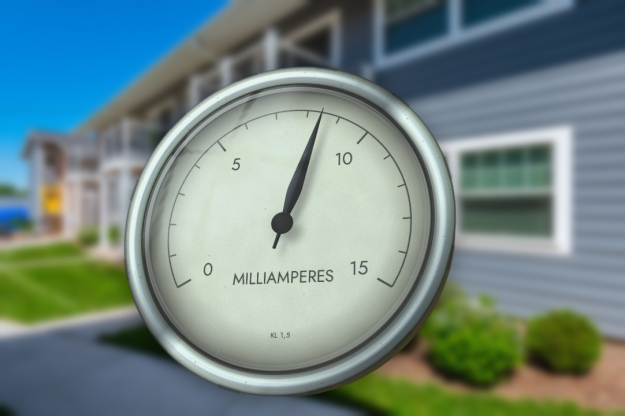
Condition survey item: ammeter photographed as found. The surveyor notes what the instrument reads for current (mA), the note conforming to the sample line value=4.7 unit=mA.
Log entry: value=8.5 unit=mA
